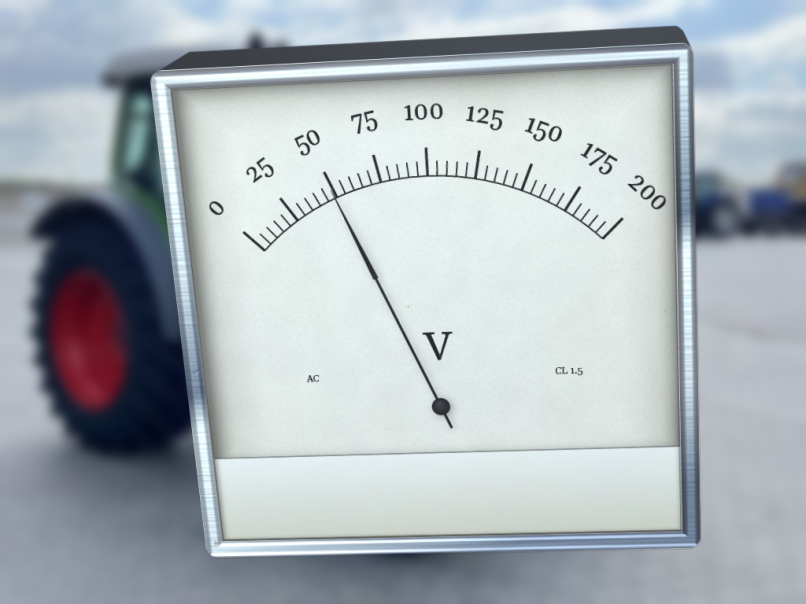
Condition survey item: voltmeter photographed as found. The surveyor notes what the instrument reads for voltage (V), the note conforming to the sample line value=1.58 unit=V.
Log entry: value=50 unit=V
